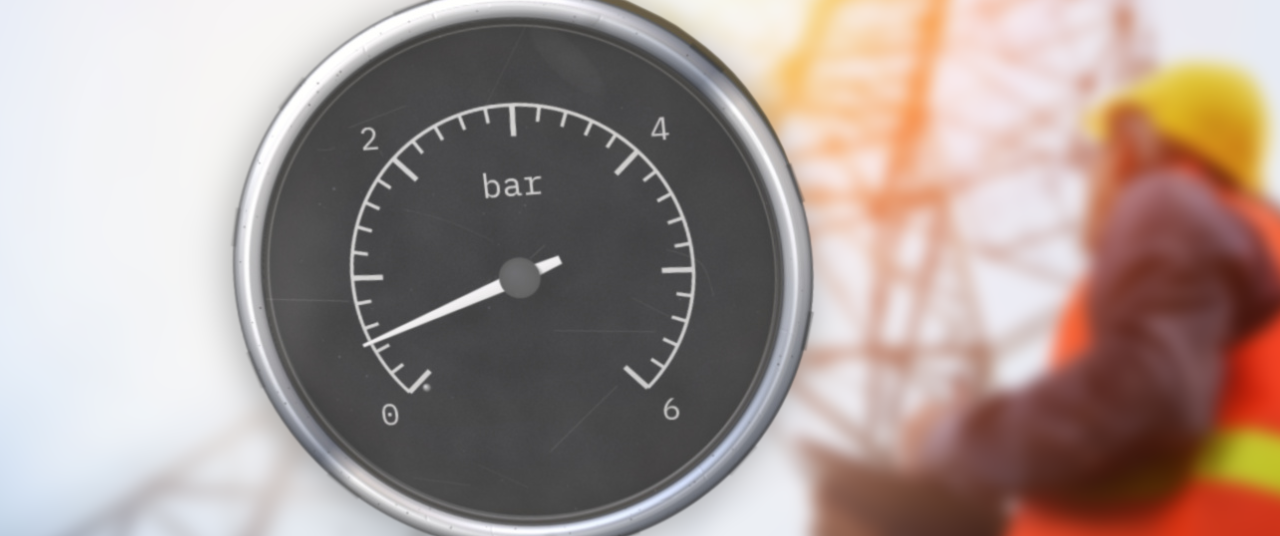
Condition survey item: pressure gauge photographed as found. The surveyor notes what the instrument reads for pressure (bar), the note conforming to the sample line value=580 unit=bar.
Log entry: value=0.5 unit=bar
